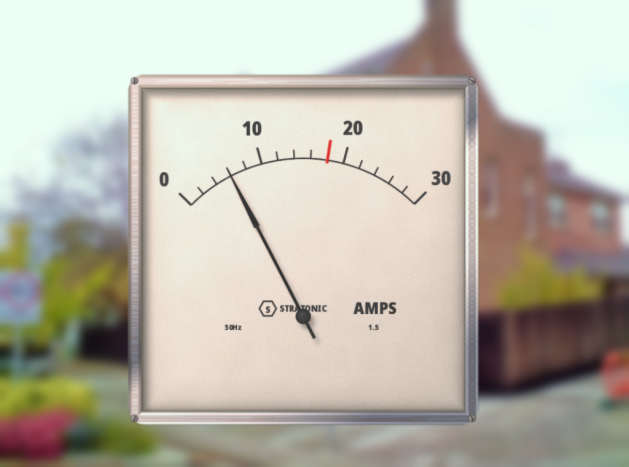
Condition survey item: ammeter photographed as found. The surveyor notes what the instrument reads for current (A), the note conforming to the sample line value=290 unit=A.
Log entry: value=6 unit=A
